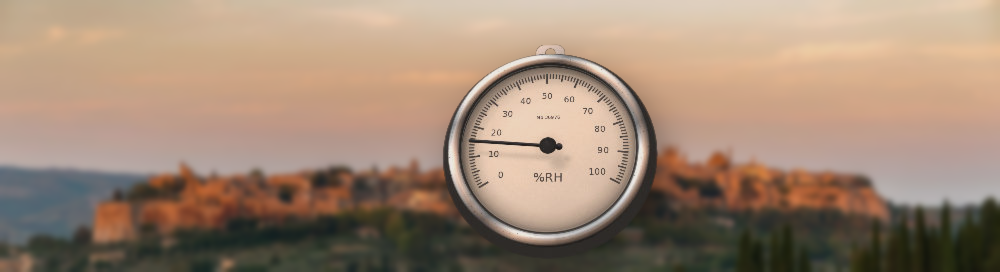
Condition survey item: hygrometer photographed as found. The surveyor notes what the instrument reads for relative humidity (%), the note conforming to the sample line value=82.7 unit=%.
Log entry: value=15 unit=%
